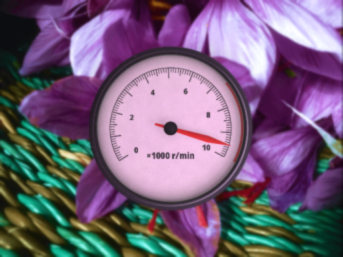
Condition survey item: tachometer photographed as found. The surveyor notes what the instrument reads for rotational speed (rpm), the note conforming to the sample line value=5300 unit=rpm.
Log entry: value=9500 unit=rpm
